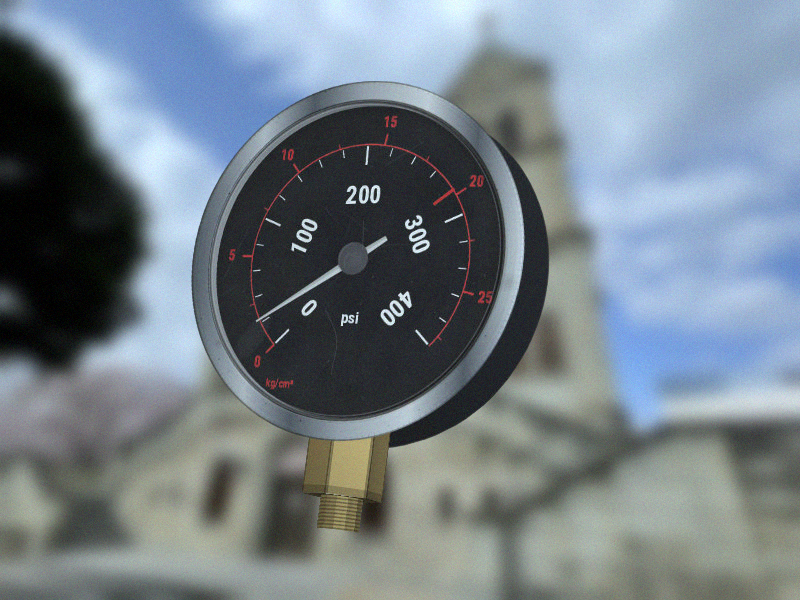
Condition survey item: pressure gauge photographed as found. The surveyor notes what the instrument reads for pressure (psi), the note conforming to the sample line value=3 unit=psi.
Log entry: value=20 unit=psi
